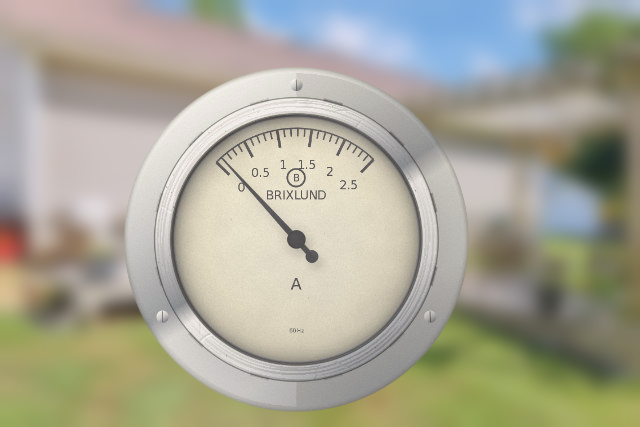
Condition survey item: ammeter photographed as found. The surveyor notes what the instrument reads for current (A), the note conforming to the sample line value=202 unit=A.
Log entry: value=0.1 unit=A
